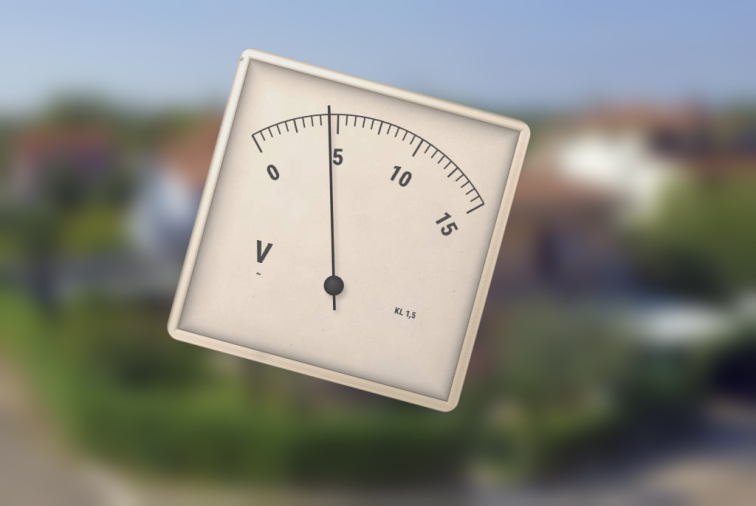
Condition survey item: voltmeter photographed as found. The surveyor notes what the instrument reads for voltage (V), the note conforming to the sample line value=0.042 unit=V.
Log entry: value=4.5 unit=V
